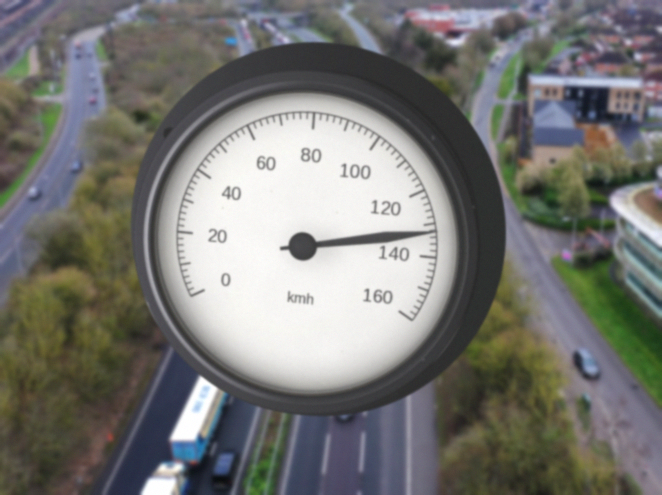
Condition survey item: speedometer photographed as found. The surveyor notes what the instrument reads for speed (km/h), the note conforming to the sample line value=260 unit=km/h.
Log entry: value=132 unit=km/h
